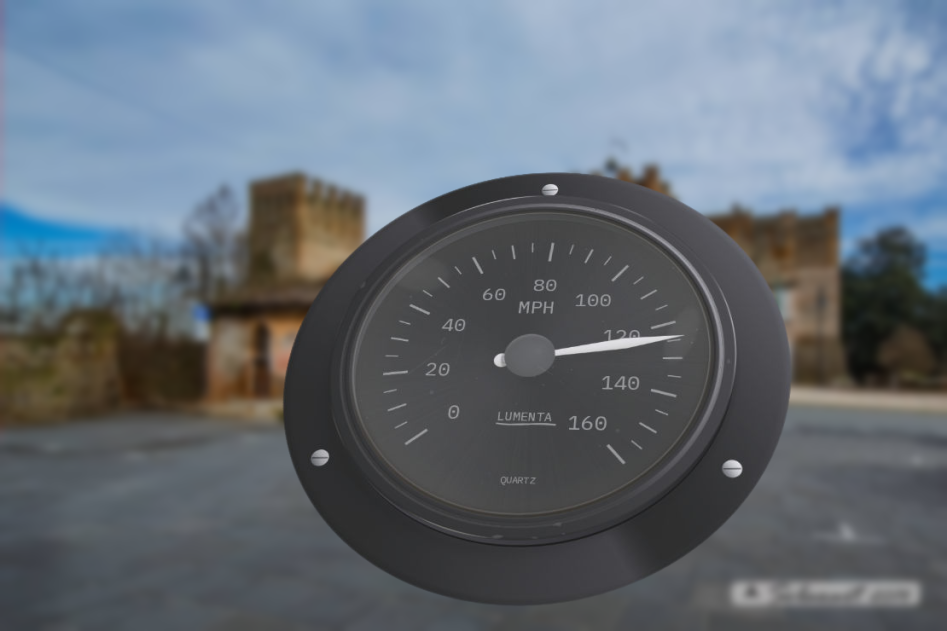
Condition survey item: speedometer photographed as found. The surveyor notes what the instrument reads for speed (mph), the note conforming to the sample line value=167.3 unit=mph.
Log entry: value=125 unit=mph
